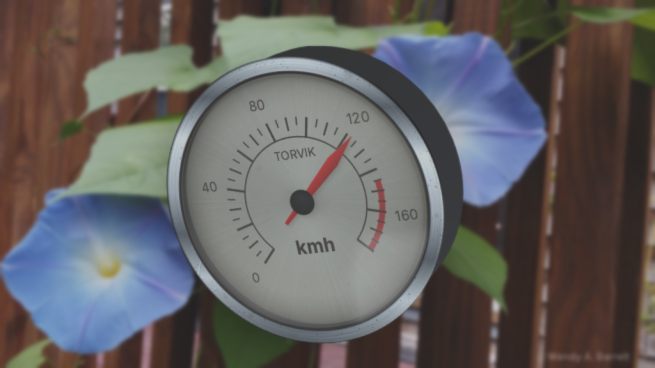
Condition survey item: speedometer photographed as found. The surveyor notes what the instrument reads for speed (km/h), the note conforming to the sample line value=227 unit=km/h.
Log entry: value=122.5 unit=km/h
